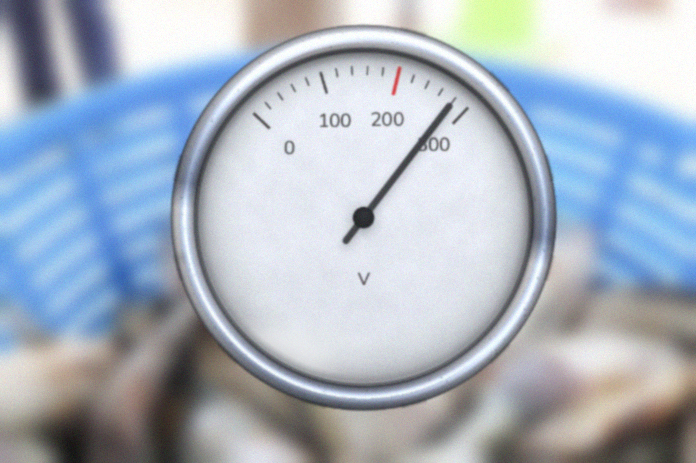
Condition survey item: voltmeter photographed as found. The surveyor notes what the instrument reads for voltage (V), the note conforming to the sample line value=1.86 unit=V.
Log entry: value=280 unit=V
